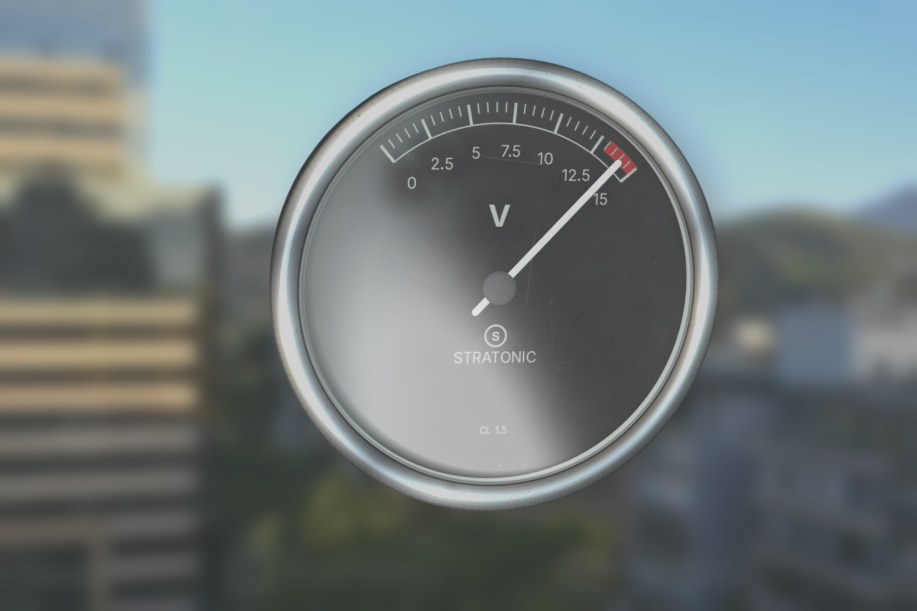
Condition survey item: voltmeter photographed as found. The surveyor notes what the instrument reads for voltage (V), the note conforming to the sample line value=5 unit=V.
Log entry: value=14 unit=V
